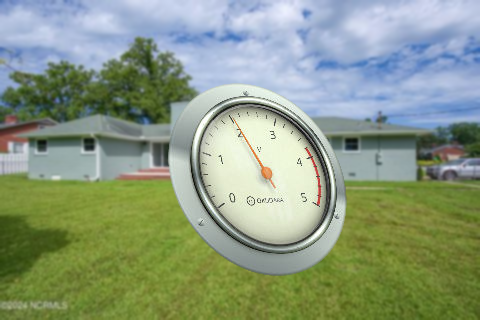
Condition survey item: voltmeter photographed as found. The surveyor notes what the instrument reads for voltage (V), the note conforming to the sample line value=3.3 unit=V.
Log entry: value=2 unit=V
